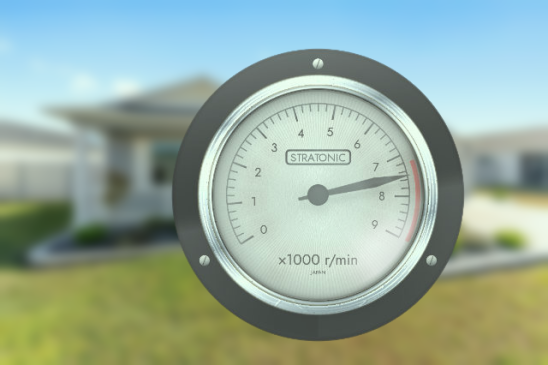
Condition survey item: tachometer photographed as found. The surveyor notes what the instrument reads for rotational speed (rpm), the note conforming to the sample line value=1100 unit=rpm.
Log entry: value=7500 unit=rpm
